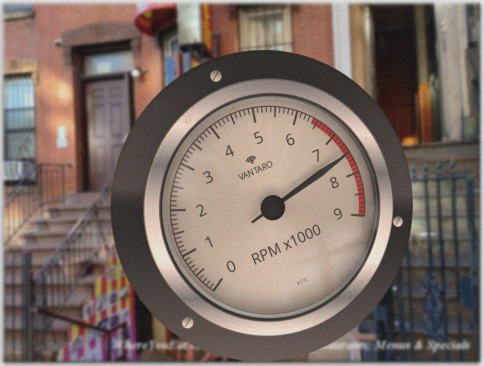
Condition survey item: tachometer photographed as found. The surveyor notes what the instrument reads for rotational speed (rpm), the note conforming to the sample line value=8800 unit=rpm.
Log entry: value=7500 unit=rpm
